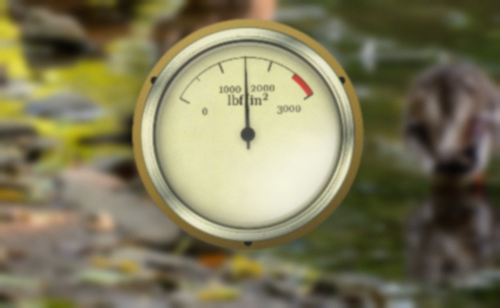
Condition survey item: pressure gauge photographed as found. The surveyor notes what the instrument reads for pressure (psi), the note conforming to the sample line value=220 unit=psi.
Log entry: value=1500 unit=psi
